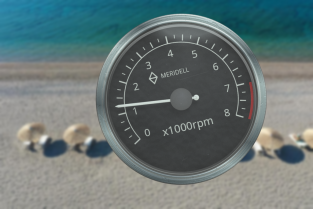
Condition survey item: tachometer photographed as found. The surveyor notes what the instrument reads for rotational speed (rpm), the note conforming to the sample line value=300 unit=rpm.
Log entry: value=1250 unit=rpm
